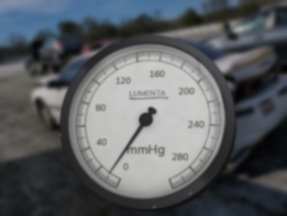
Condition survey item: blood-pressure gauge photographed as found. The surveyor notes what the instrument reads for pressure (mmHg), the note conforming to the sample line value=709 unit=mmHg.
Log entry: value=10 unit=mmHg
